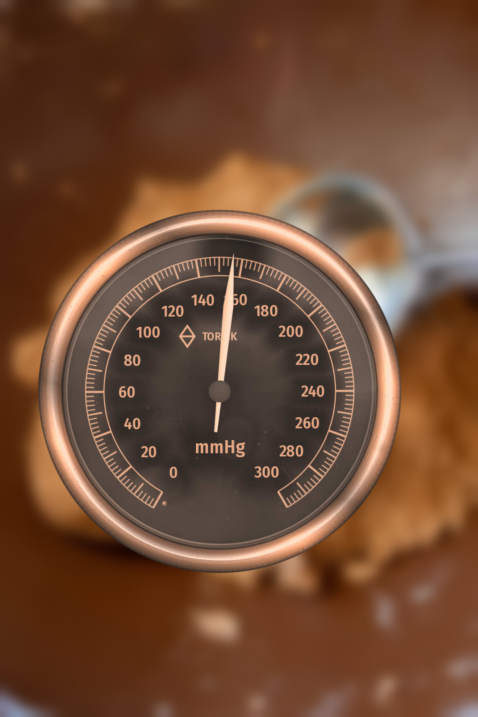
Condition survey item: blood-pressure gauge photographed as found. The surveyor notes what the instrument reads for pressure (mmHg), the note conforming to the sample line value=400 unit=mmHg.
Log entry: value=156 unit=mmHg
